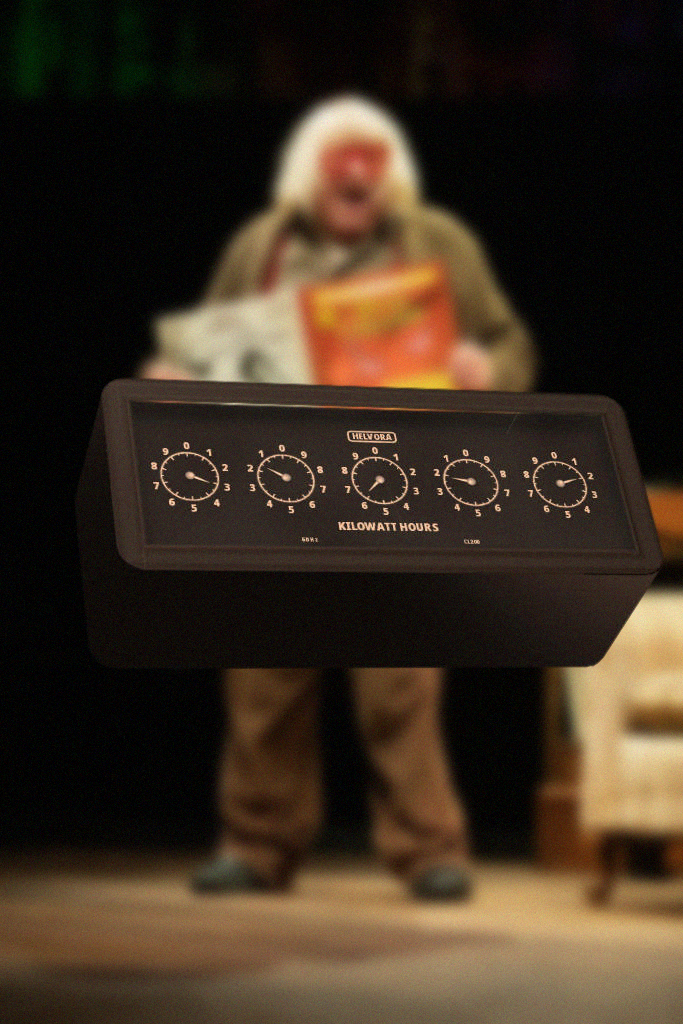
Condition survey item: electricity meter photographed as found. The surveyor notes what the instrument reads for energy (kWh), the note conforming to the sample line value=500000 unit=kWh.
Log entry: value=31622 unit=kWh
